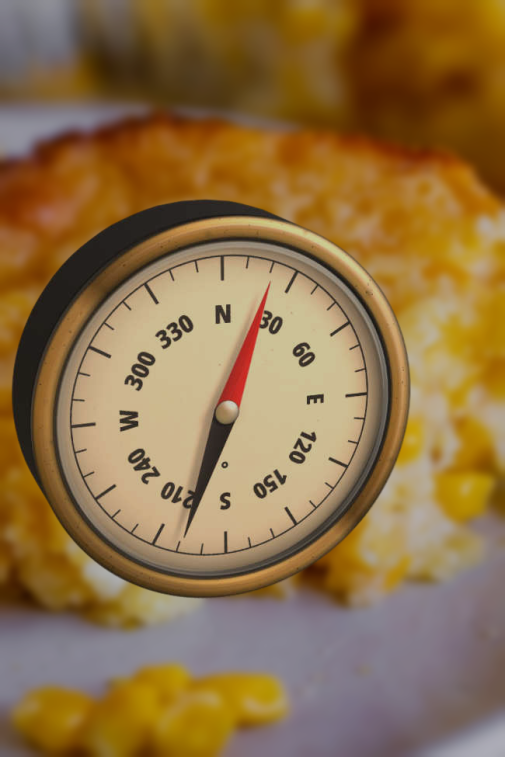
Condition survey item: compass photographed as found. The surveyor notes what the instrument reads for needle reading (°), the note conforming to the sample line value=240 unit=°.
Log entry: value=20 unit=°
